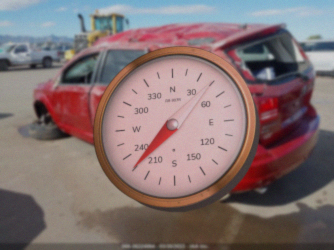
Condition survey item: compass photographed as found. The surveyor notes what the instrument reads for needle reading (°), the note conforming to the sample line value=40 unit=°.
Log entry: value=225 unit=°
